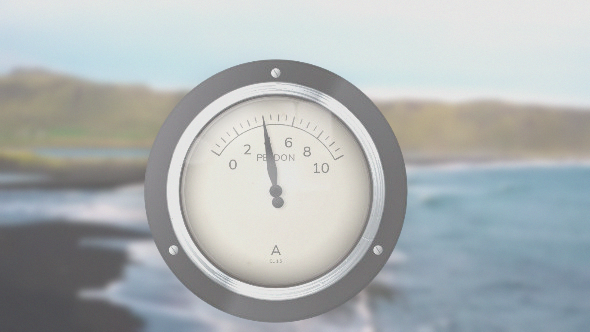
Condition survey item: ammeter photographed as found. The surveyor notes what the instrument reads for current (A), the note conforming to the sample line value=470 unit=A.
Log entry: value=4 unit=A
